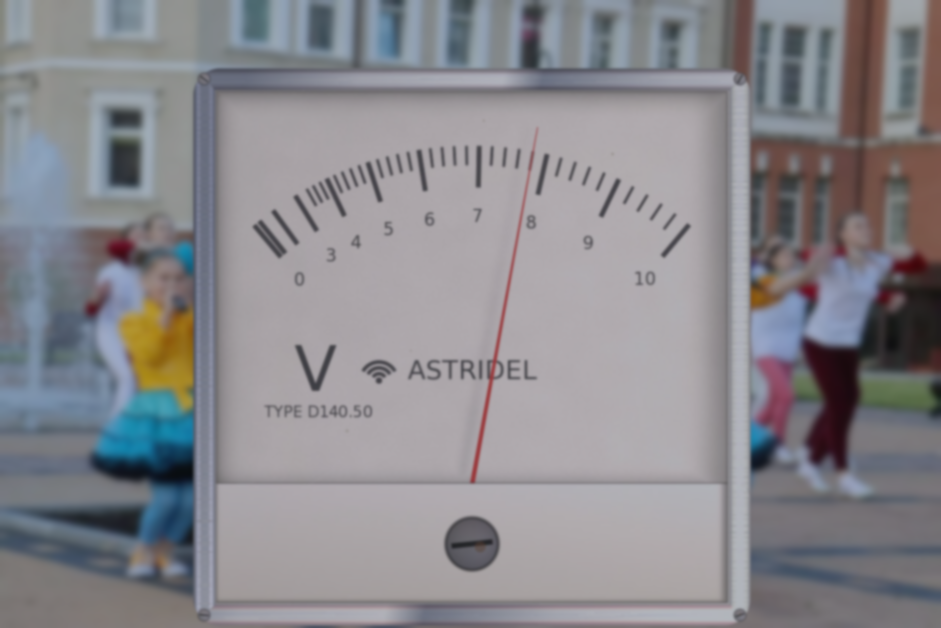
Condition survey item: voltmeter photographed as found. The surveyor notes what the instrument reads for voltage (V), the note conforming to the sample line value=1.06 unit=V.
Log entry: value=7.8 unit=V
